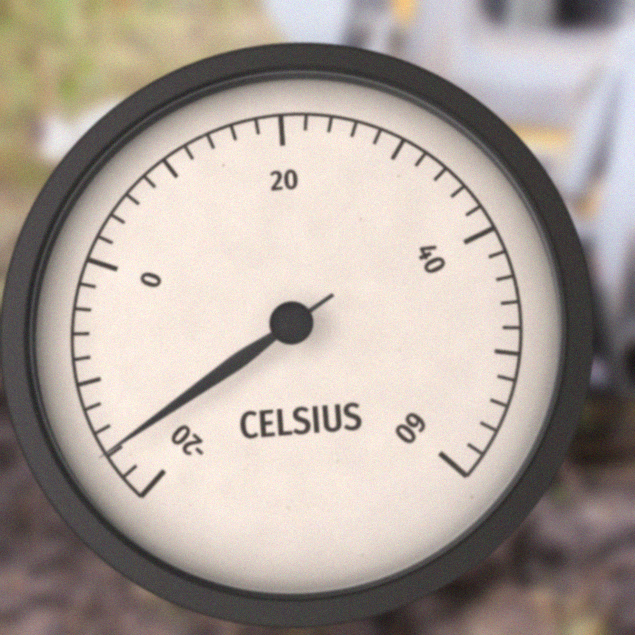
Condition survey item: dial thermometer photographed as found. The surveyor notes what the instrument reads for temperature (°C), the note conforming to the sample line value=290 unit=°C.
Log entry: value=-16 unit=°C
